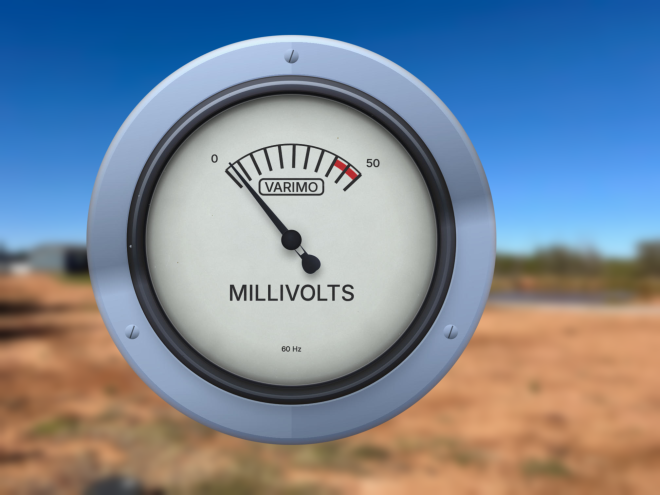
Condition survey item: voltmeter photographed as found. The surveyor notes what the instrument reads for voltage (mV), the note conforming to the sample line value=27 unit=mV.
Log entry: value=2.5 unit=mV
